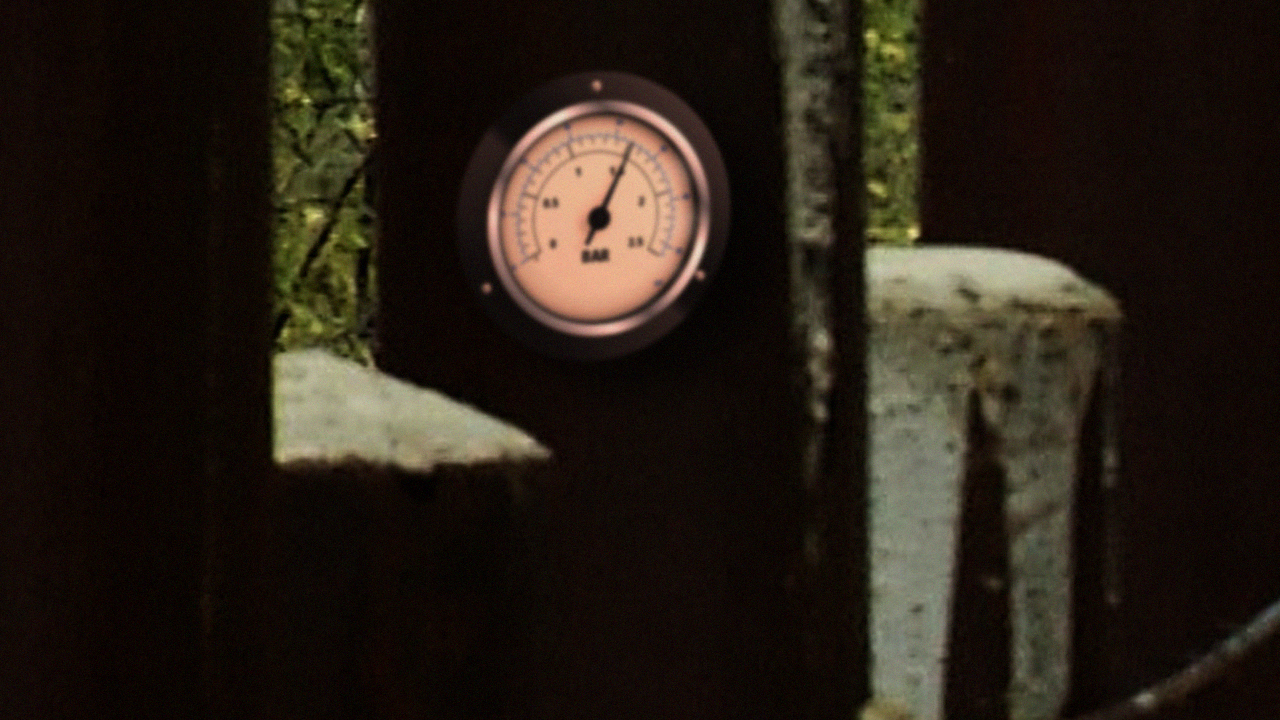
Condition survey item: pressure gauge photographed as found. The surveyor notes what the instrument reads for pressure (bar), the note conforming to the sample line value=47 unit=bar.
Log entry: value=1.5 unit=bar
